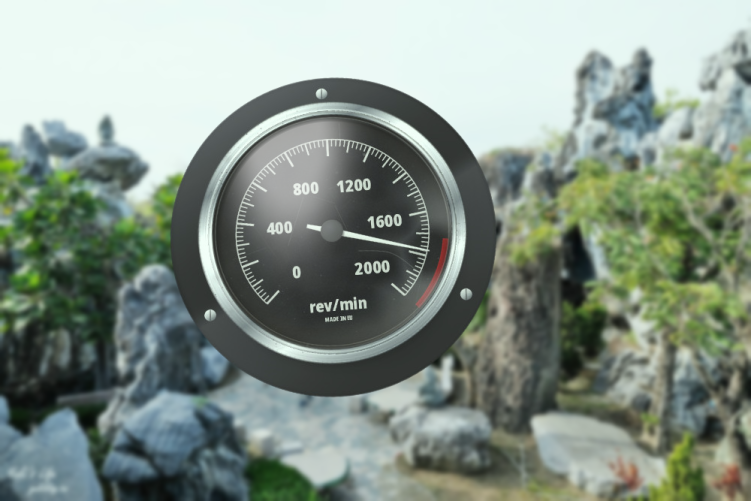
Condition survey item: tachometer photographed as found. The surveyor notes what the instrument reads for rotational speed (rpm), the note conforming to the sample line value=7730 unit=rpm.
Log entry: value=1780 unit=rpm
